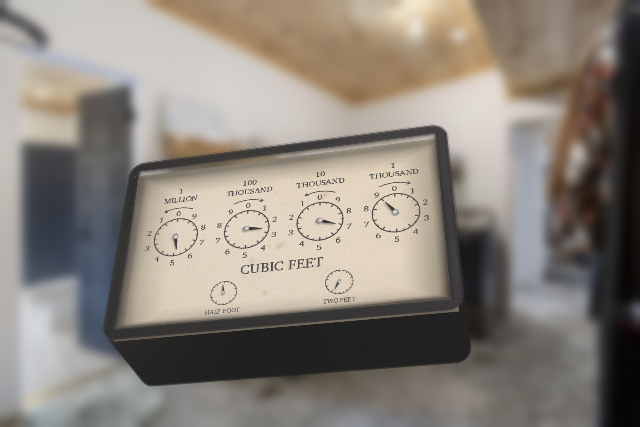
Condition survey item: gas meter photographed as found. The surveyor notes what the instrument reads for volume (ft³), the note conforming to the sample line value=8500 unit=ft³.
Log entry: value=526900 unit=ft³
